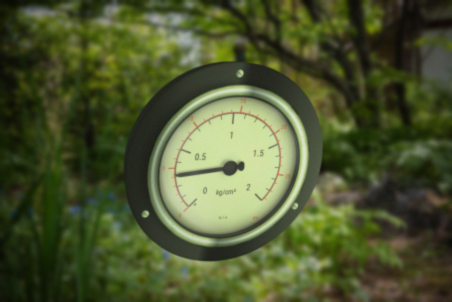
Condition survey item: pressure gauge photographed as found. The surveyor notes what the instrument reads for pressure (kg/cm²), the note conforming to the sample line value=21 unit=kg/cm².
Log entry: value=0.3 unit=kg/cm²
